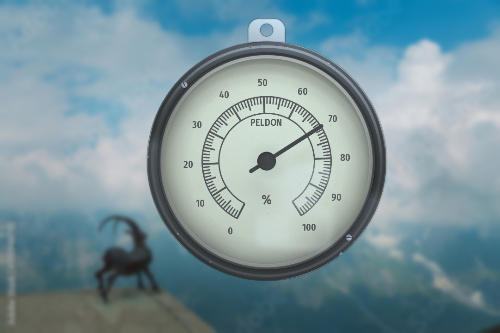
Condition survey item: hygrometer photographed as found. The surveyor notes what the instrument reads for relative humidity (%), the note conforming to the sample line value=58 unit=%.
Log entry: value=70 unit=%
